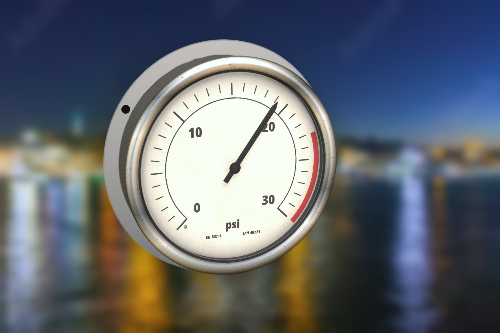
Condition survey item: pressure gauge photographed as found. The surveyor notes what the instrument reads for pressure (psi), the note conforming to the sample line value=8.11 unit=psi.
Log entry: value=19 unit=psi
